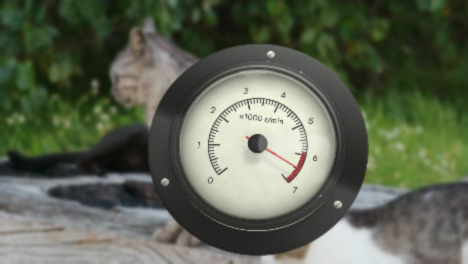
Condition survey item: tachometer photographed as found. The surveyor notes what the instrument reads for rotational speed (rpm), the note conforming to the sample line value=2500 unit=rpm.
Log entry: value=6500 unit=rpm
